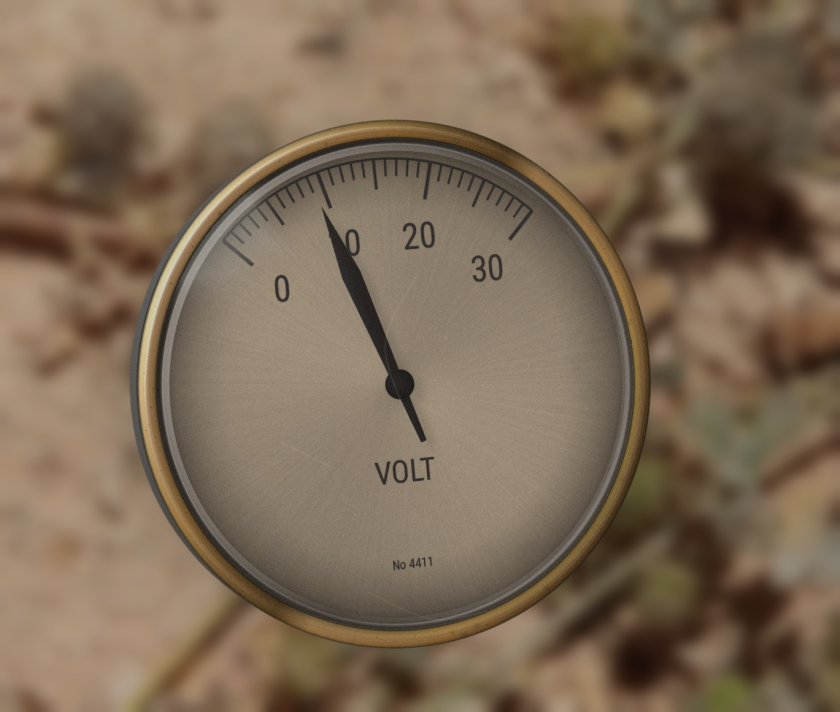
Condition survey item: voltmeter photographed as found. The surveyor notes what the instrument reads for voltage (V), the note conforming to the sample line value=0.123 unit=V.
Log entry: value=9 unit=V
